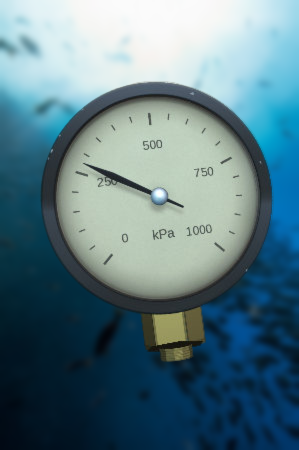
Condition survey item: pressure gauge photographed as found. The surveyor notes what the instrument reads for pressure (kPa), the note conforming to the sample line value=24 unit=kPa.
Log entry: value=275 unit=kPa
